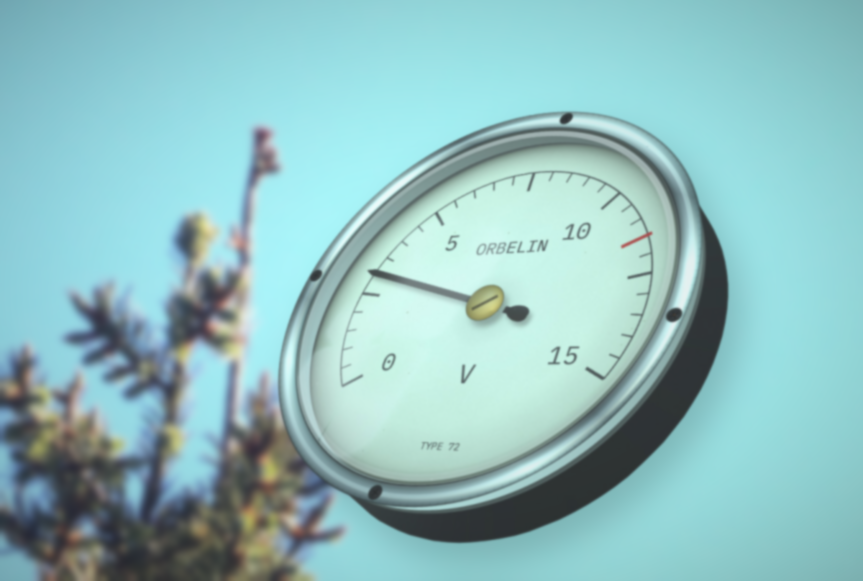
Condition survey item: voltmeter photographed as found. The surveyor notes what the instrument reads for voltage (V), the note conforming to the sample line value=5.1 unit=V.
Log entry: value=3 unit=V
